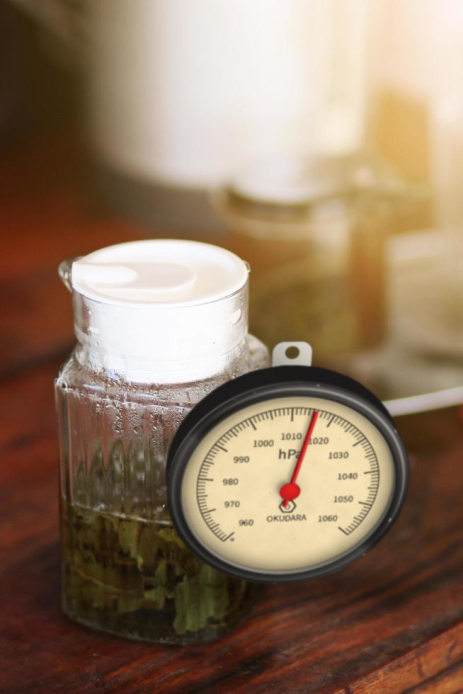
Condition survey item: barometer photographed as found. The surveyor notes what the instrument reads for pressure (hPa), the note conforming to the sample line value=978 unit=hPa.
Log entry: value=1015 unit=hPa
